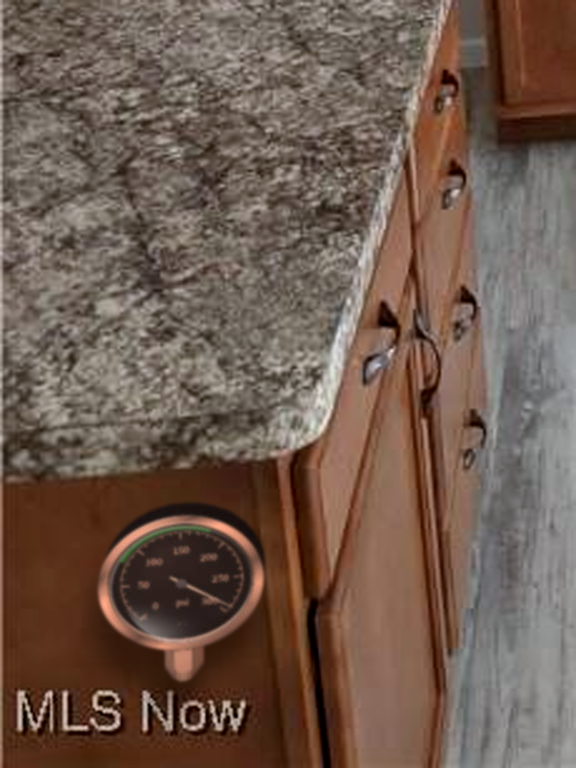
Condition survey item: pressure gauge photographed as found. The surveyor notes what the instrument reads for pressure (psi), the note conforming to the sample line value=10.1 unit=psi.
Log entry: value=290 unit=psi
